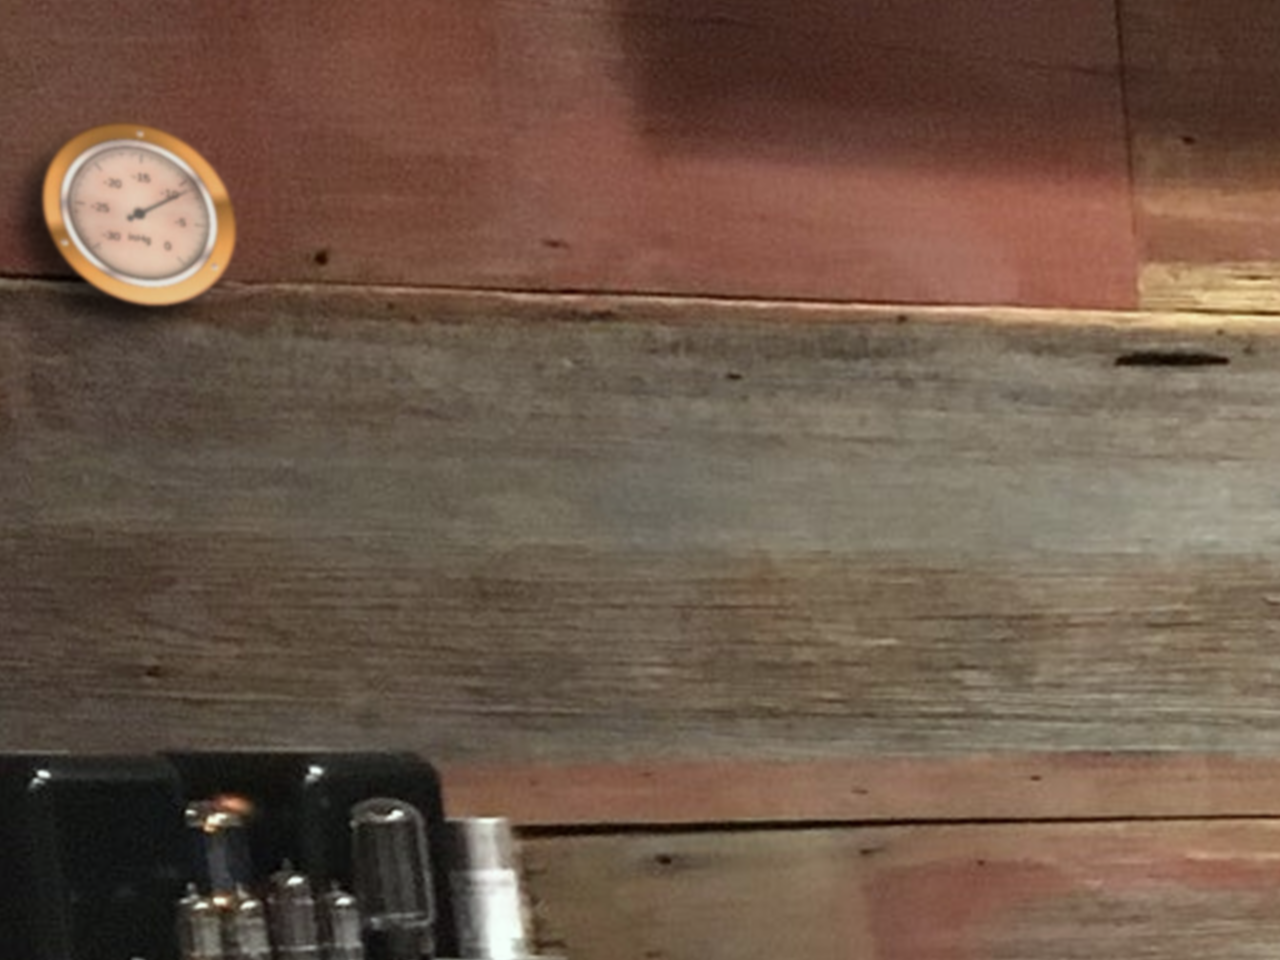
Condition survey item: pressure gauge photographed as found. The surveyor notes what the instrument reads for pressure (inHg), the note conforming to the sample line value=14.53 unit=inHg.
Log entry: value=-9 unit=inHg
